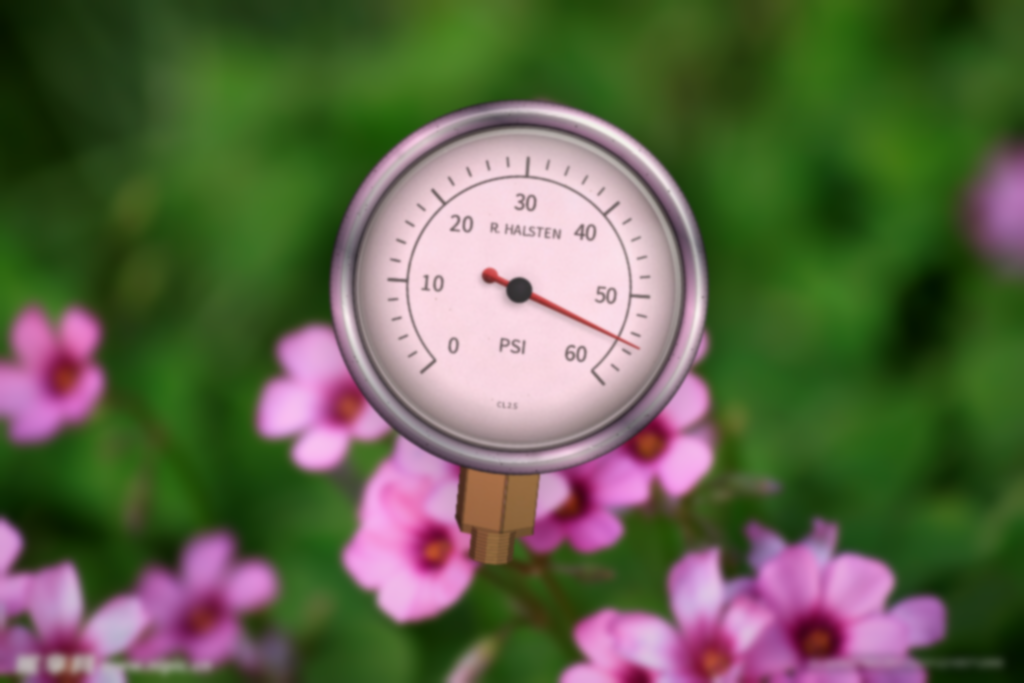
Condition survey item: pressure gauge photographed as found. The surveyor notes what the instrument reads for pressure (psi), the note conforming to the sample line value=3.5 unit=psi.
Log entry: value=55 unit=psi
